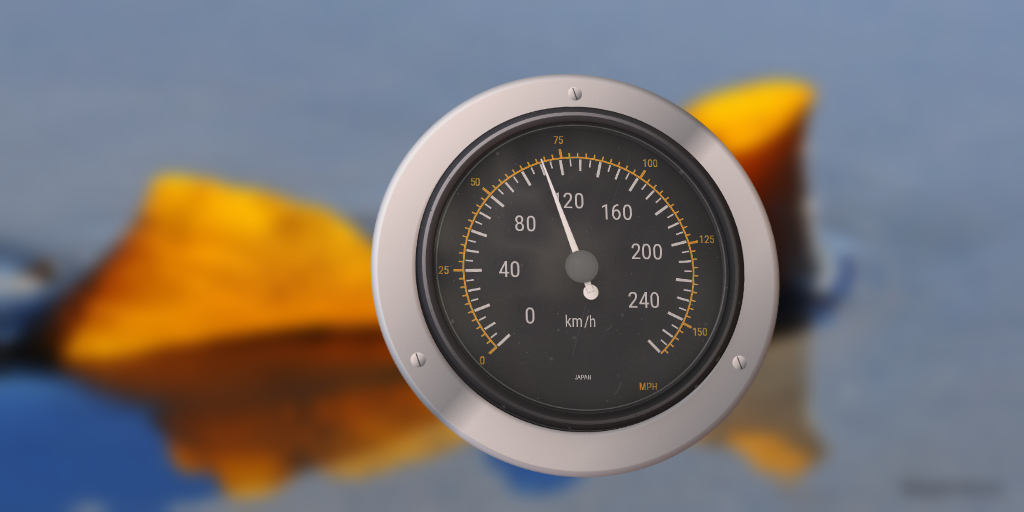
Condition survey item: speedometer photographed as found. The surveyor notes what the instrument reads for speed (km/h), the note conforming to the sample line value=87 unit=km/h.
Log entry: value=110 unit=km/h
